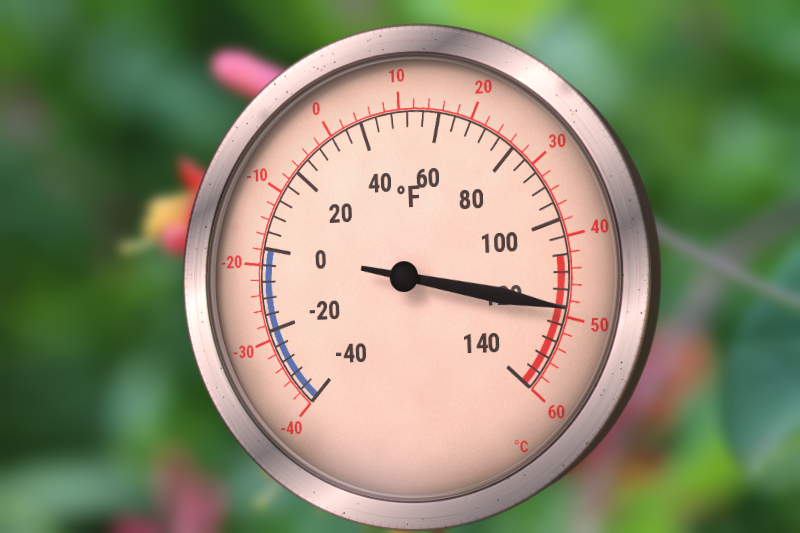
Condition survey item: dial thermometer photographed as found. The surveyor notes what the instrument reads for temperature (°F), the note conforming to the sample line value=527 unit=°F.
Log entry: value=120 unit=°F
